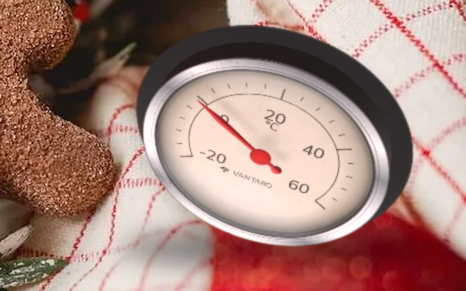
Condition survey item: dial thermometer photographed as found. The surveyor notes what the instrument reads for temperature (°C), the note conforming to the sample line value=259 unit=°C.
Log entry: value=0 unit=°C
